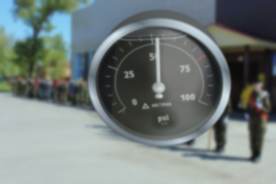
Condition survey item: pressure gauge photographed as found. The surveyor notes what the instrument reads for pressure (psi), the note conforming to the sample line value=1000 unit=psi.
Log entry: value=52.5 unit=psi
